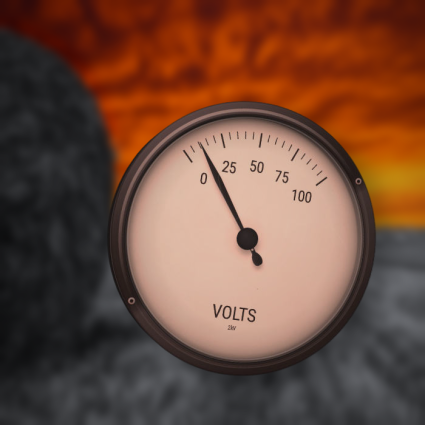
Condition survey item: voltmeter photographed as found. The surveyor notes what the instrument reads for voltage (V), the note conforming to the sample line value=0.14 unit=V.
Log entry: value=10 unit=V
